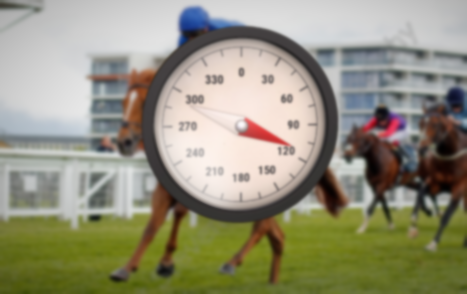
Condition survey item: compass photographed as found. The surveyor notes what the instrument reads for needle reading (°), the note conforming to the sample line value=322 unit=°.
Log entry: value=112.5 unit=°
